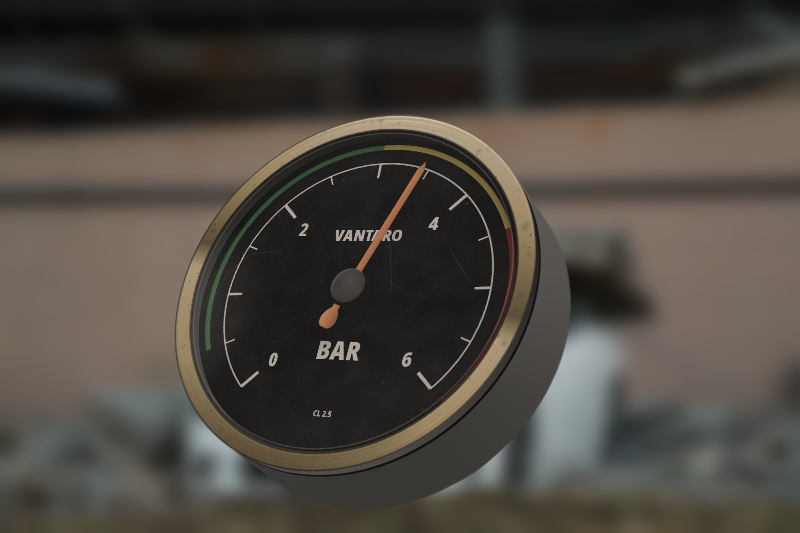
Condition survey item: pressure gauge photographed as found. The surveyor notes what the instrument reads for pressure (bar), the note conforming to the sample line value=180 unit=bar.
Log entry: value=3.5 unit=bar
